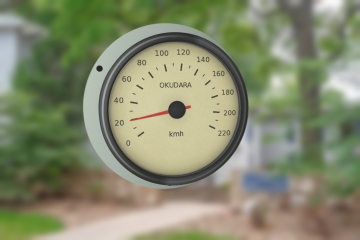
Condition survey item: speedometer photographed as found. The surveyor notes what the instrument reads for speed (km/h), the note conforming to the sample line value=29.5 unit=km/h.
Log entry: value=20 unit=km/h
